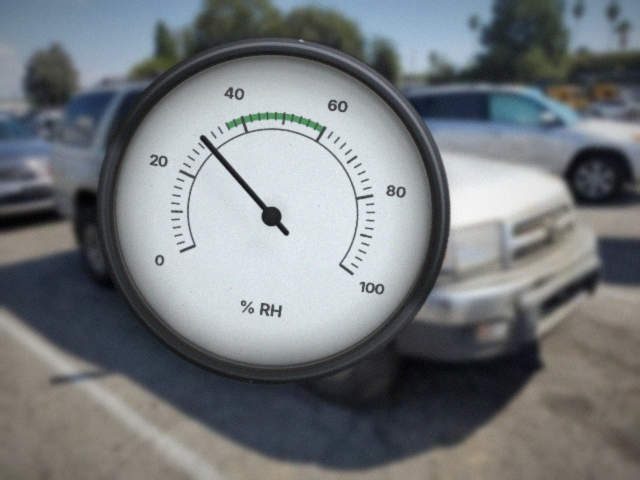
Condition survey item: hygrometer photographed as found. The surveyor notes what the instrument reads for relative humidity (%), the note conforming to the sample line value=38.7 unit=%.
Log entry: value=30 unit=%
